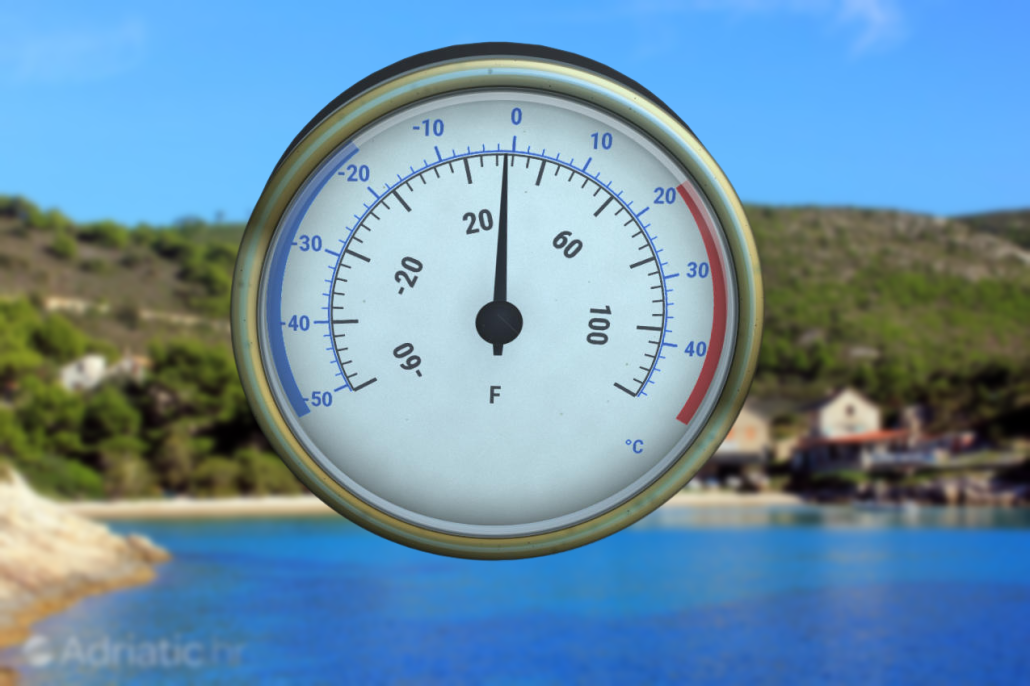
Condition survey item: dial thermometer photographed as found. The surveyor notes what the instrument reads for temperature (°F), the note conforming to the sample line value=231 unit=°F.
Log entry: value=30 unit=°F
